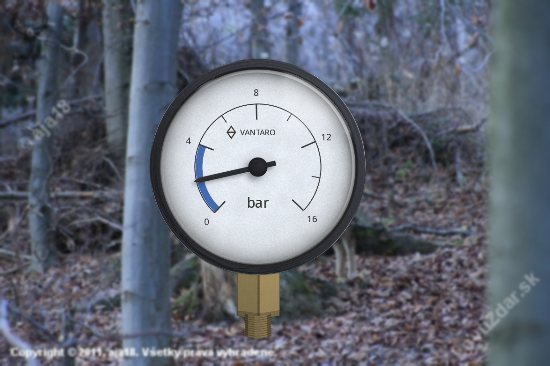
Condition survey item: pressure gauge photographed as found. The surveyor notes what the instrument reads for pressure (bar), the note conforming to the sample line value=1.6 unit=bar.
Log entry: value=2 unit=bar
